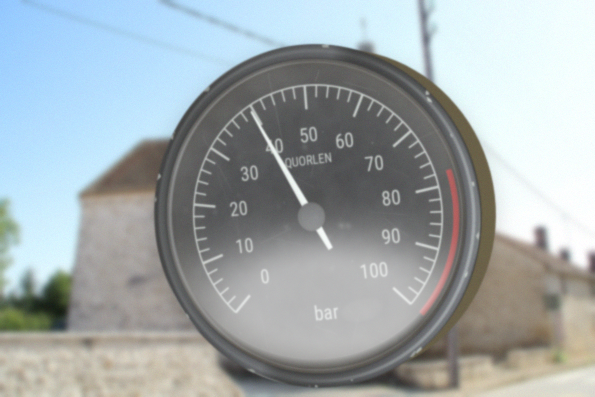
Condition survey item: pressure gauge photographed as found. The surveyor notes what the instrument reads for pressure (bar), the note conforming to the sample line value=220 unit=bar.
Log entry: value=40 unit=bar
